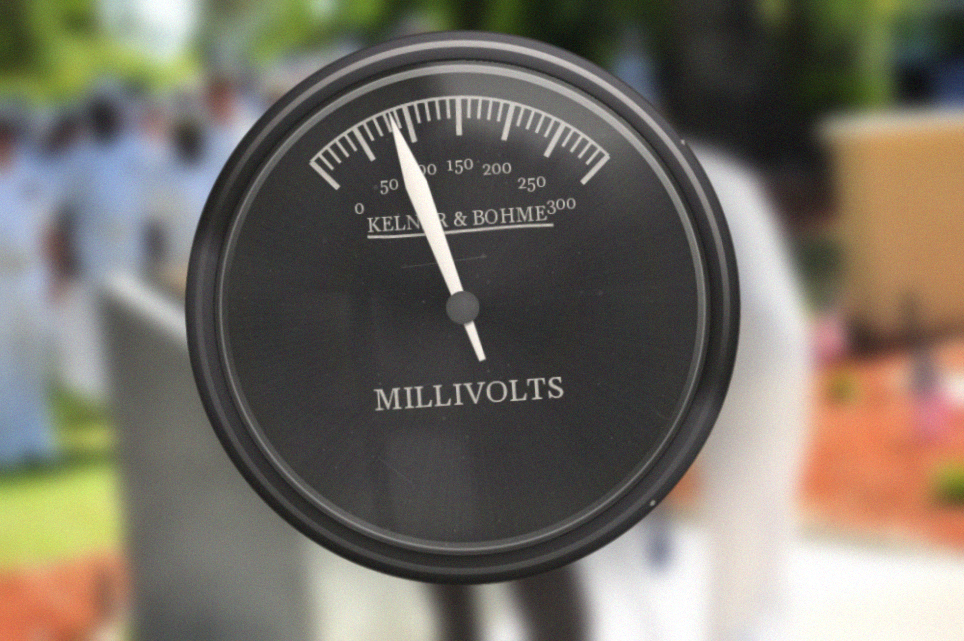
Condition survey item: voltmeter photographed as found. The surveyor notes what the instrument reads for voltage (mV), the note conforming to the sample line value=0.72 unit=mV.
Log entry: value=85 unit=mV
